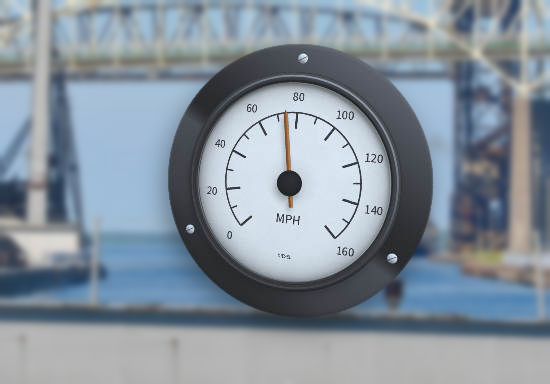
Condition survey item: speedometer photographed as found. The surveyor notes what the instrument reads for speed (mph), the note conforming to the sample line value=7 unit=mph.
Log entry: value=75 unit=mph
